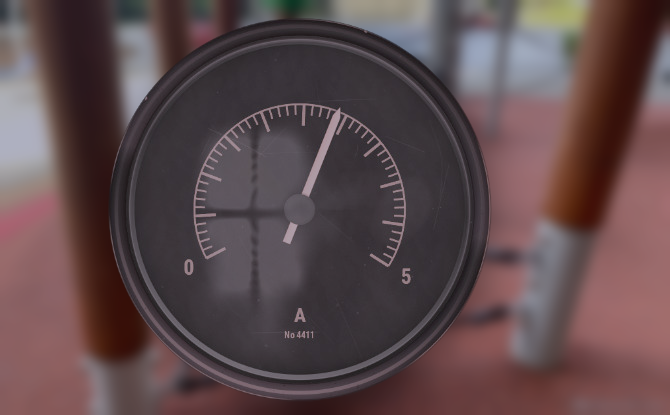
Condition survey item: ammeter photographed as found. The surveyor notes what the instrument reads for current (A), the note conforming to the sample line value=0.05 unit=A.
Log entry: value=2.9 unit=A
